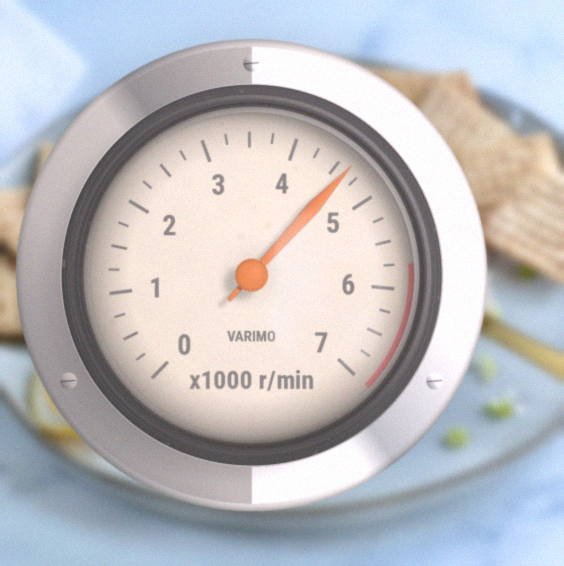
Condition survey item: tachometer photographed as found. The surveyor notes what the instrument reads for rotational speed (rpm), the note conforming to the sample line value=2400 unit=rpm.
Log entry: value=4625 unit=rpm
